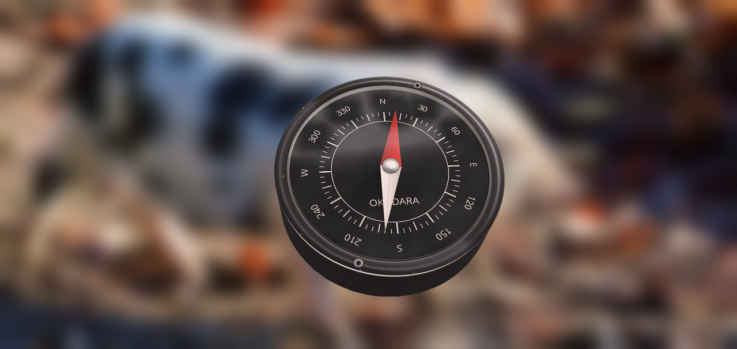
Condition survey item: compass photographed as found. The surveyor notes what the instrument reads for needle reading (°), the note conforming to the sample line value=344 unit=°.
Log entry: value=10 unit=°
